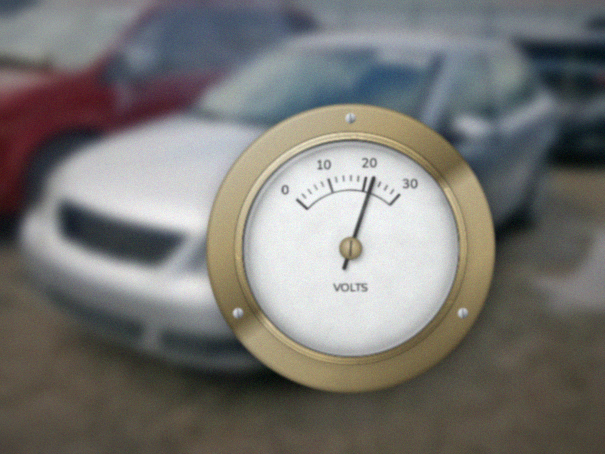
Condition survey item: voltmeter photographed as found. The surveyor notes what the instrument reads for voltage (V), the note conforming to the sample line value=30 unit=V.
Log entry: value=22 unit=V
